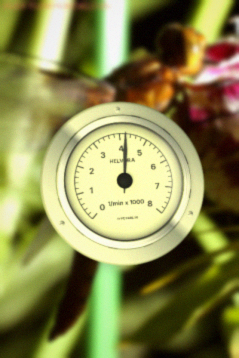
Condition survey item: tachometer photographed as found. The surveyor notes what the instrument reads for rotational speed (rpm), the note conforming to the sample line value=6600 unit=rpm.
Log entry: value=4200 unit=rpm
